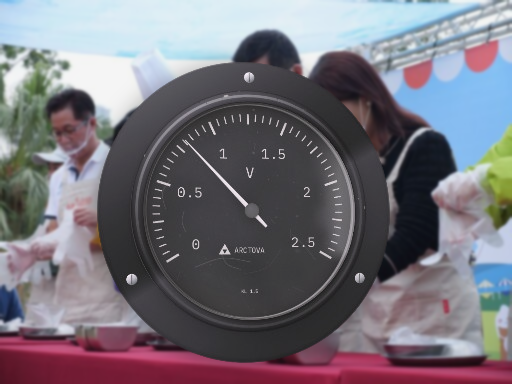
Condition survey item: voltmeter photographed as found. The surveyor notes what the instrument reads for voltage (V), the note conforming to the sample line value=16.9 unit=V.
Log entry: value=0.8 unit=V
